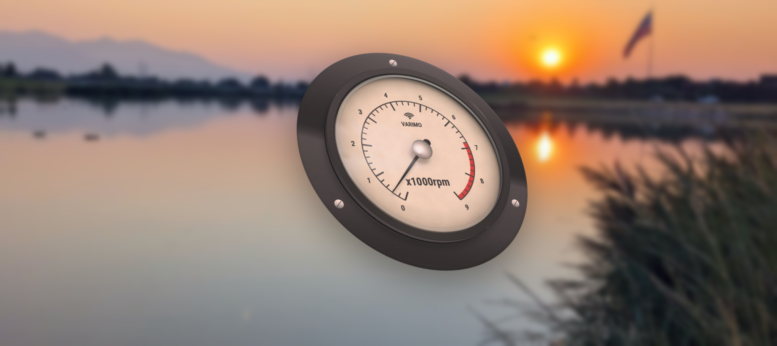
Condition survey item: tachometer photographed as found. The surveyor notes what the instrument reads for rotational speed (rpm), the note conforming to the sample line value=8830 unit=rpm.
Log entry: value=400 unit=rpm
